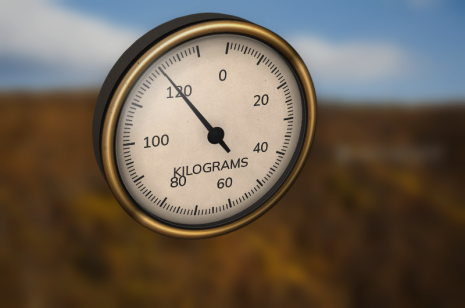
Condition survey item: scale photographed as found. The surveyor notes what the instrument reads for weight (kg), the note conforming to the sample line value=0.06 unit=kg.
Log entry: value=120 unit=kg
